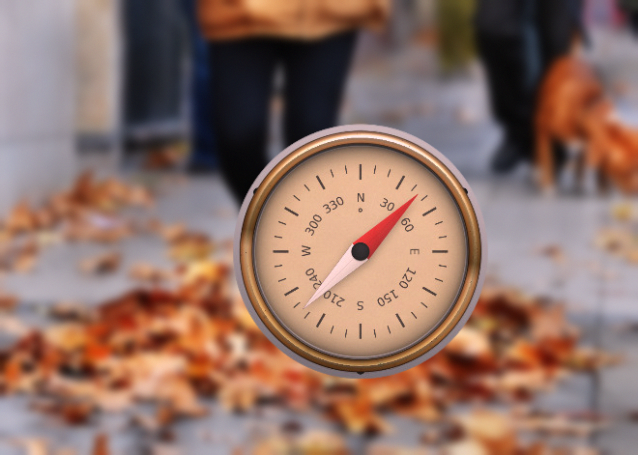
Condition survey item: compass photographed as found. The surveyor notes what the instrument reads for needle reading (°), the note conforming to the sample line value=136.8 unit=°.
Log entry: value=45 unit=°
